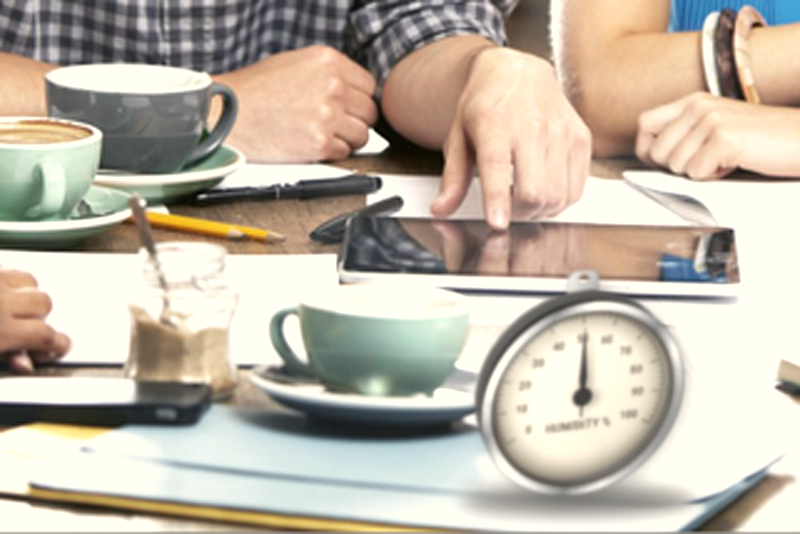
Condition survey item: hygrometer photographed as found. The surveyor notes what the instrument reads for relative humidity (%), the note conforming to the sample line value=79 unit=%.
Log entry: value=50 unit=%
